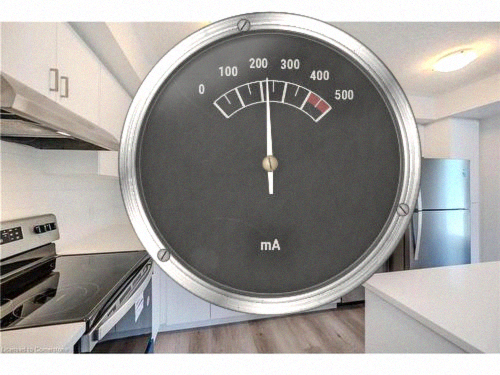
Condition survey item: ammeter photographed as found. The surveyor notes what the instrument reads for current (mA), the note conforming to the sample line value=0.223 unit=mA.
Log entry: value=225 unit=mA
